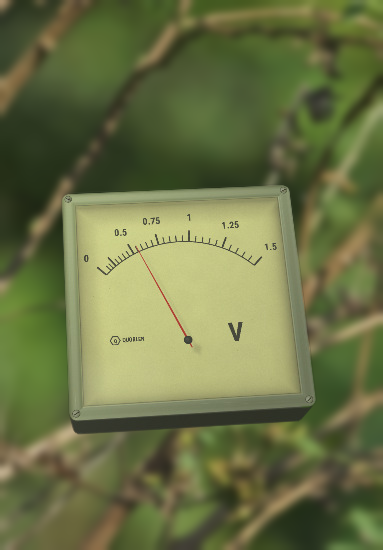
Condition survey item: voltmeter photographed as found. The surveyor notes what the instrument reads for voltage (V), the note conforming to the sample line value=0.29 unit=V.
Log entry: value=0.55 unit=V
